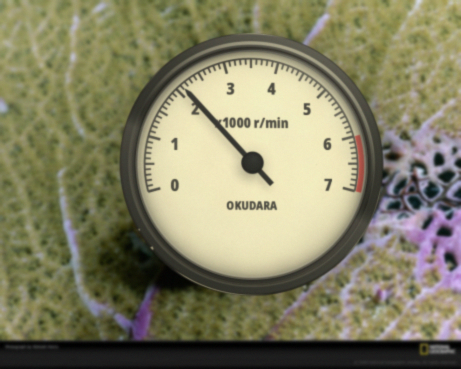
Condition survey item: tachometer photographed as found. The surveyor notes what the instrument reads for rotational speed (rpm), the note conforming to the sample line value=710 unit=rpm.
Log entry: value=2100 unit=rpm
